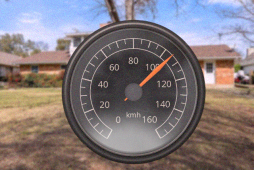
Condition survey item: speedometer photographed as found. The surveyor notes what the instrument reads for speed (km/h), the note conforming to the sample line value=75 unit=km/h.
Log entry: value=105 unit=km/h
